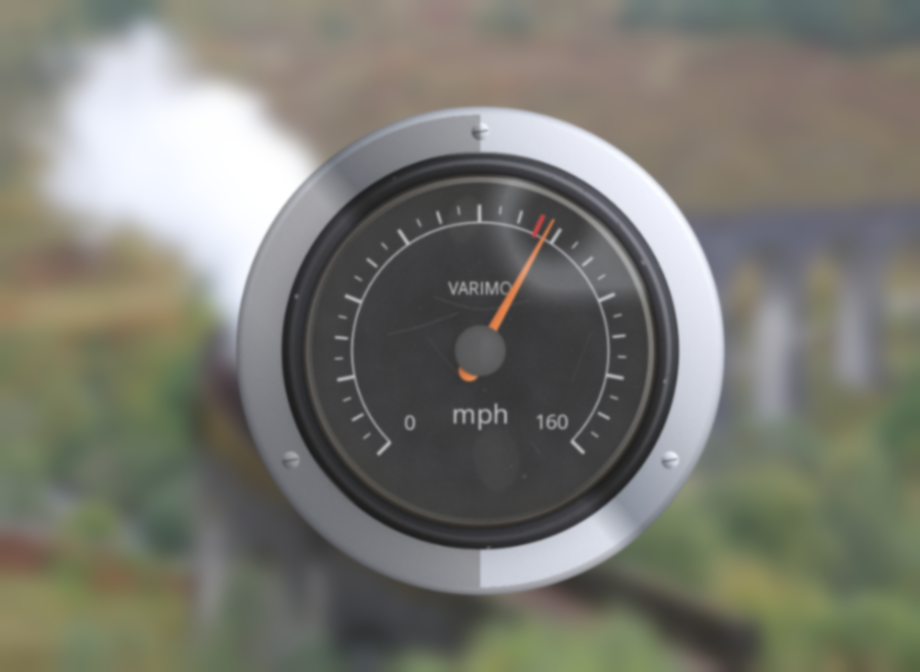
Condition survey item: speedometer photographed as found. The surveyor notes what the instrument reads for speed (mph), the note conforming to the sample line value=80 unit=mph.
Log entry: value=97.5 unit=mph
